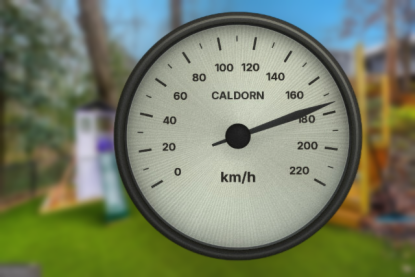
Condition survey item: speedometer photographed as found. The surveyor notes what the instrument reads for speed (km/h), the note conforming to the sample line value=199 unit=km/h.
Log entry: value=175 unit=km/h
